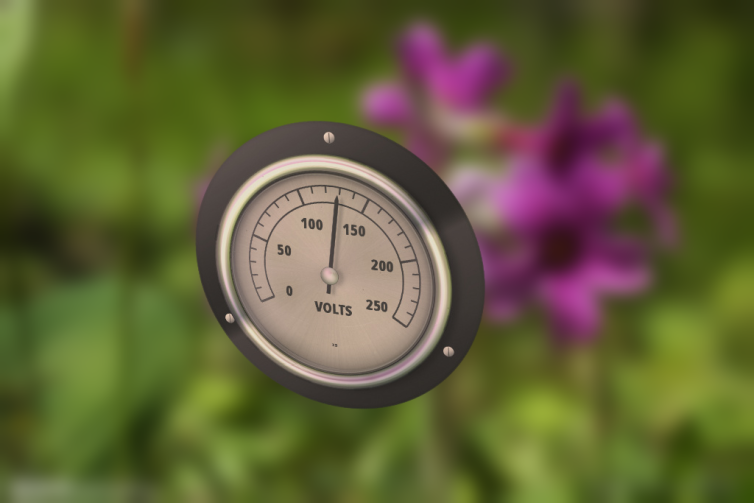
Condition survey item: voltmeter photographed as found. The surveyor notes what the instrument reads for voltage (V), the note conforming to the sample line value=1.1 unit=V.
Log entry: value=130 unit=V
